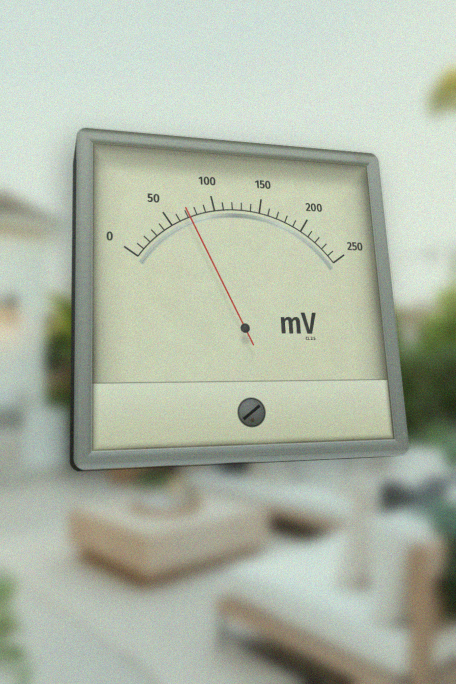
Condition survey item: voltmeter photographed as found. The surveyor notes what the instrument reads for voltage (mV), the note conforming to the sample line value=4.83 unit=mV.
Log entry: value=70 unit=mV
